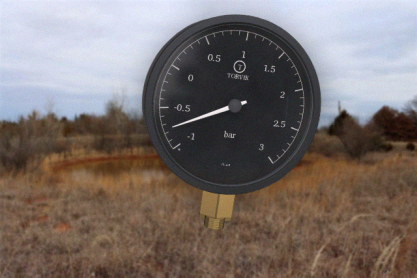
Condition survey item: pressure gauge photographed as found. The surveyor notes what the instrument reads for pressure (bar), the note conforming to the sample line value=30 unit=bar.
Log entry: value=-0.75 unit=bar
